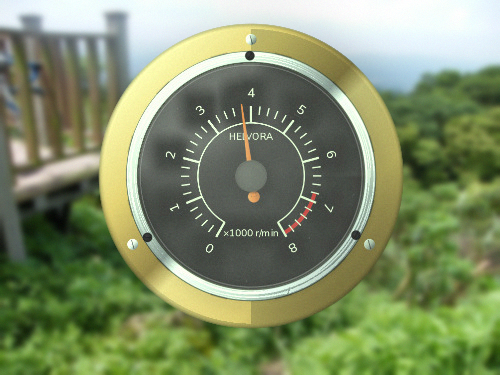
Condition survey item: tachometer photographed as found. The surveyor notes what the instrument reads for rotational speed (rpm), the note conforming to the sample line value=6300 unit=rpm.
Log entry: value=3800 unit=rpm
